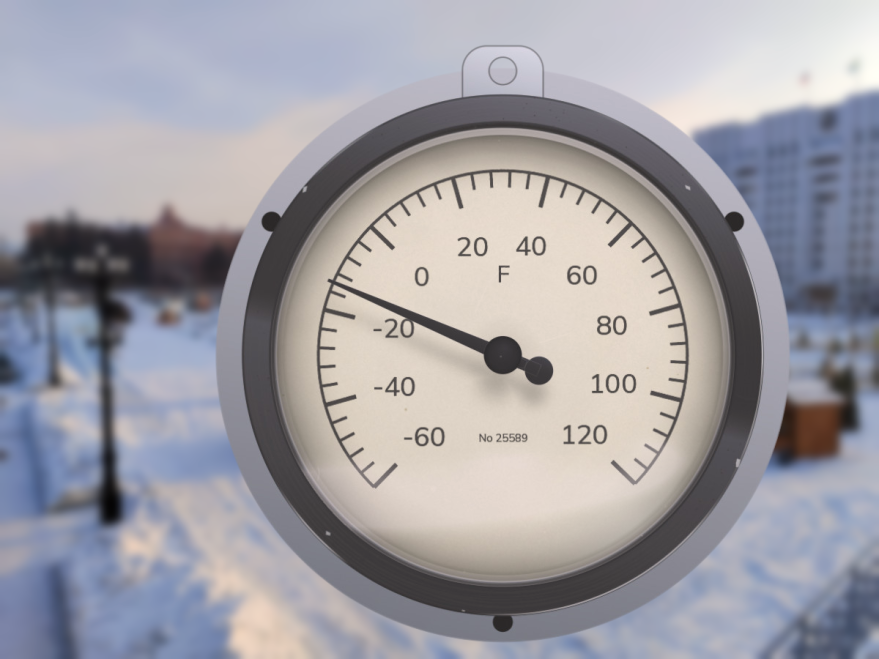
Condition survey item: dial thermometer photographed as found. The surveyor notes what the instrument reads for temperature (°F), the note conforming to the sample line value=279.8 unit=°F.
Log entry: value=-14 unit=°F
